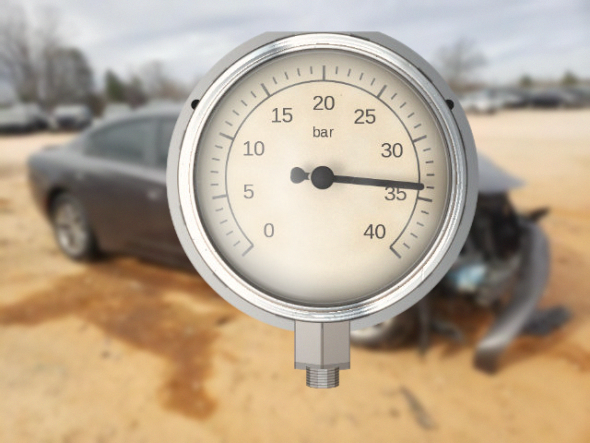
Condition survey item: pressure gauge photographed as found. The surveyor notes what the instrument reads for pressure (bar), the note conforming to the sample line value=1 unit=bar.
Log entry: value=34 unit=bar
